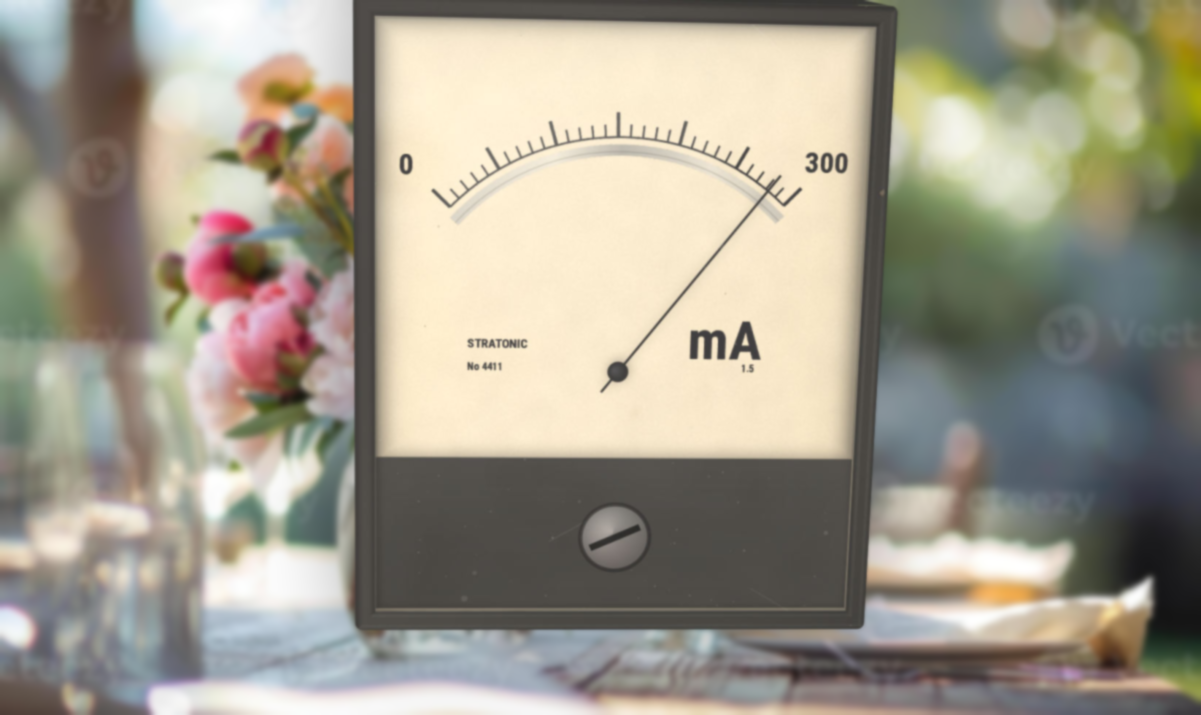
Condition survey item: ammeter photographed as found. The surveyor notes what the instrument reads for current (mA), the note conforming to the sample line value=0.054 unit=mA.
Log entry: value=280 unit=mA
